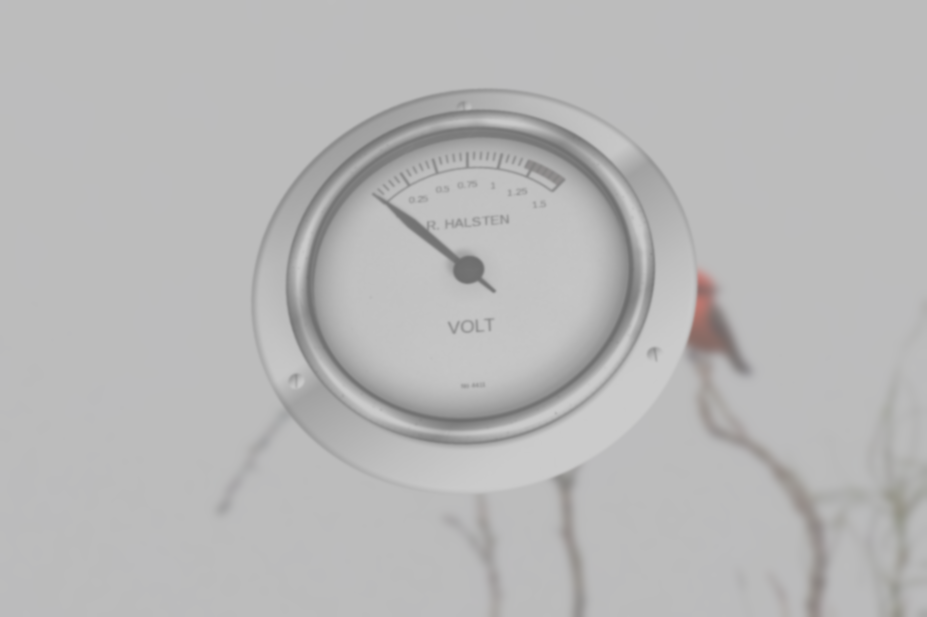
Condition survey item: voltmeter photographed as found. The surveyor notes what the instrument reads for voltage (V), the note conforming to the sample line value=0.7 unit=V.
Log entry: value=0 unit=V
